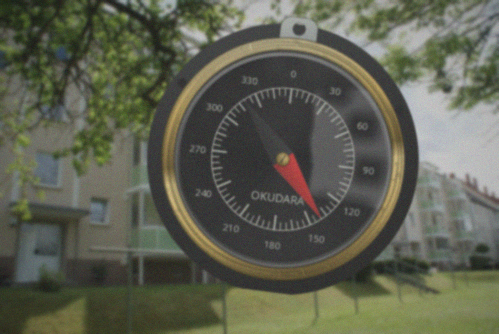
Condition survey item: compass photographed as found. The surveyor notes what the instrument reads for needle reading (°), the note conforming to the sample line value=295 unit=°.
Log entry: value=140 unit=°
